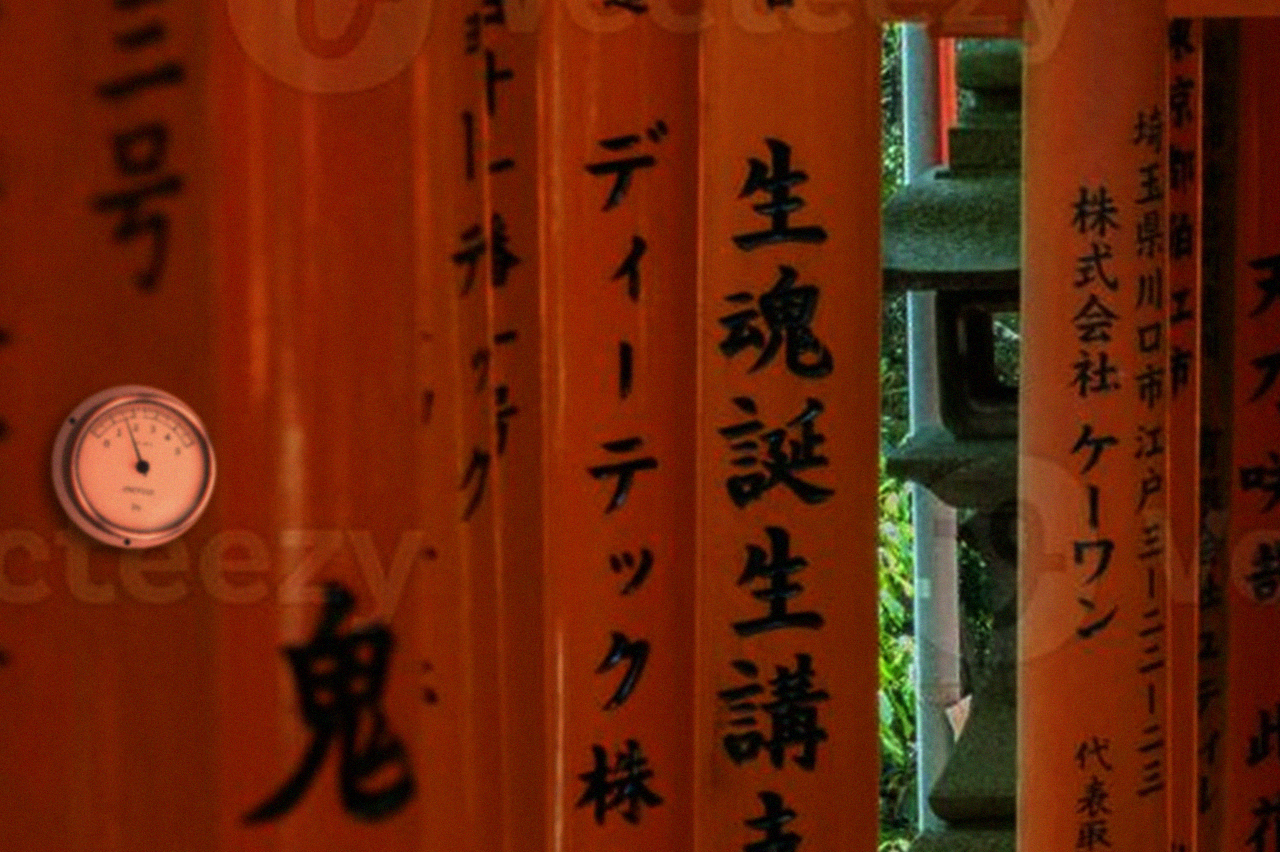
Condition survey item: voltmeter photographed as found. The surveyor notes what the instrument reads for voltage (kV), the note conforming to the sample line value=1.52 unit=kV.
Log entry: value=1.5 unit=kV
